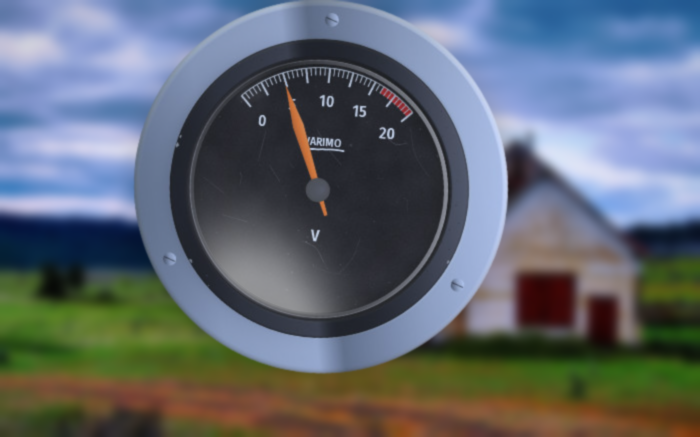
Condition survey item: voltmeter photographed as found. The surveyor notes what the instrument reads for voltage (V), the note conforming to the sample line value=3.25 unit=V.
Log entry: value=5 unit=V
